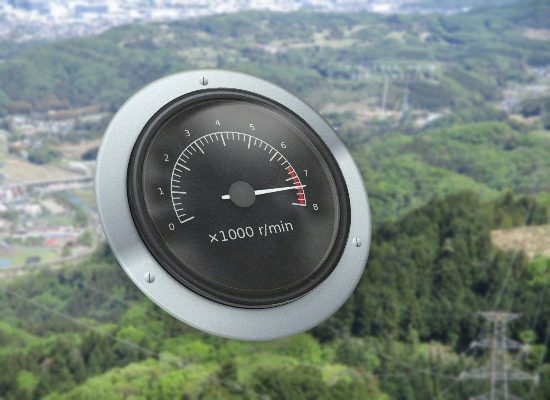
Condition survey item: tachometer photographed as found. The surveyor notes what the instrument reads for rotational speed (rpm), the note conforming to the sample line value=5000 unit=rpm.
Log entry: value=7400 unit=rpm
